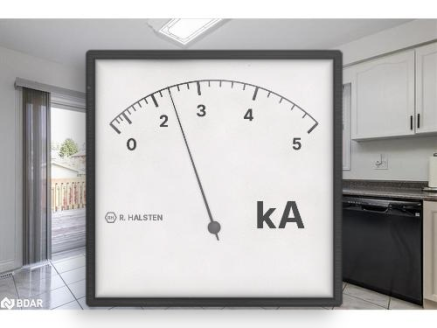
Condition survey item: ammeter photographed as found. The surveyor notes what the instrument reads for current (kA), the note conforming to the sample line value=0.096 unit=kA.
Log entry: value=2.4 unit=kA
